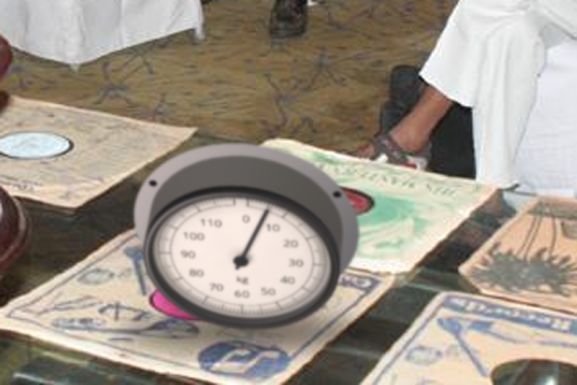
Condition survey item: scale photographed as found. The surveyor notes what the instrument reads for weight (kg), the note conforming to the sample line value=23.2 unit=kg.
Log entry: value=5 unit=kg
